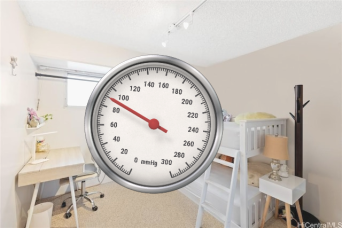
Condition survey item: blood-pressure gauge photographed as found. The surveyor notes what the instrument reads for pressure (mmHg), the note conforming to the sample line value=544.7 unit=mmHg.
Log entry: value=90 unit=mmHg
